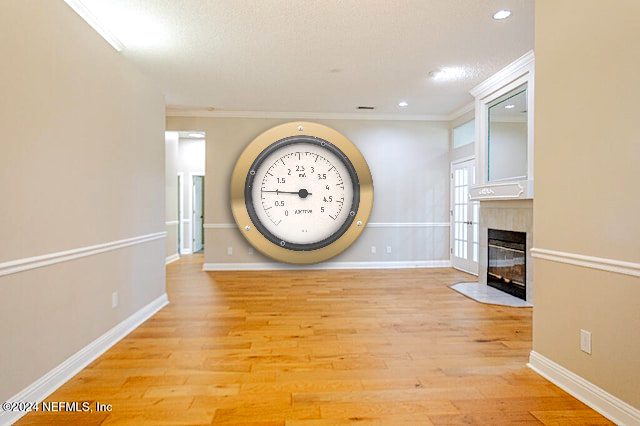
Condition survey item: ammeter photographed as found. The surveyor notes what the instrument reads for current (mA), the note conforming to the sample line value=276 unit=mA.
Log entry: value=1 unit=mA
